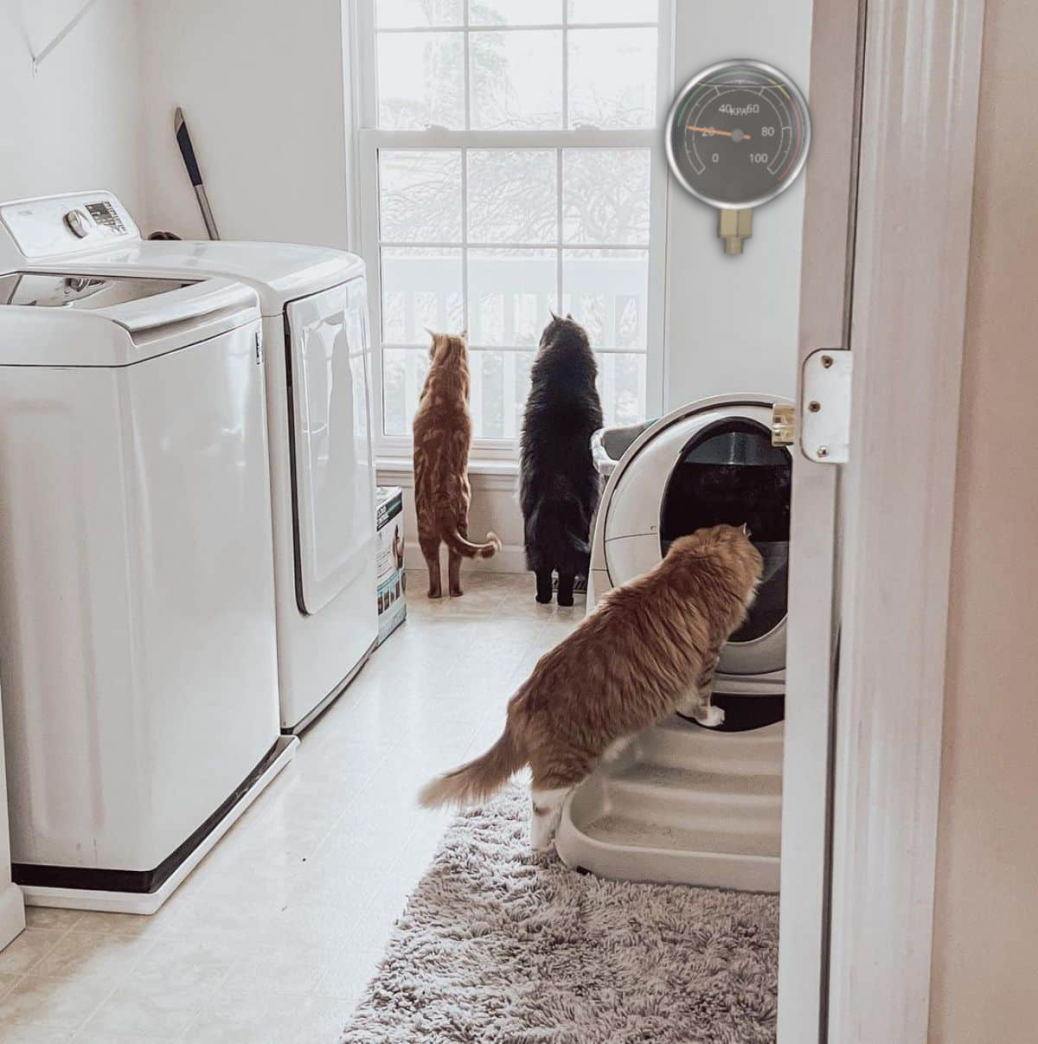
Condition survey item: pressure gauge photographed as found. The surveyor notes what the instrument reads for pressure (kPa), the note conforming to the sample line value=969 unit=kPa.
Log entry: value=20 unit=kPa
